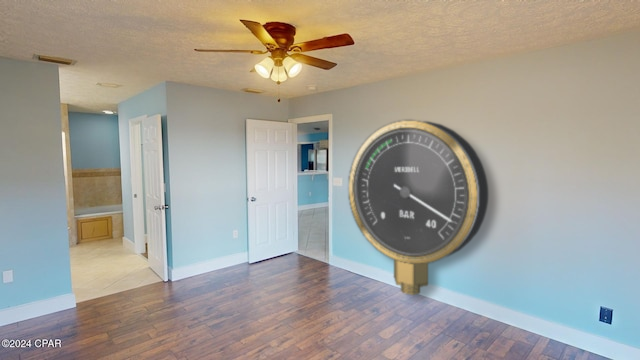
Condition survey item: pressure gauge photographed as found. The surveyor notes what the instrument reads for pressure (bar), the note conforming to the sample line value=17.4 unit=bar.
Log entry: value=37 unit=bar
